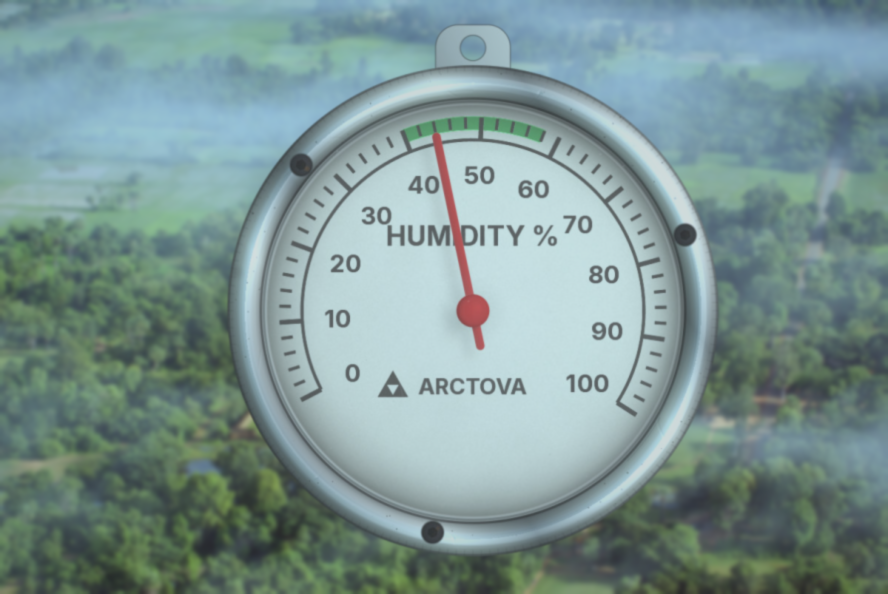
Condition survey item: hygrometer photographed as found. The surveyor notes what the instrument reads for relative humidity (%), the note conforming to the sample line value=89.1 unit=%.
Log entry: value=44 unit=%
